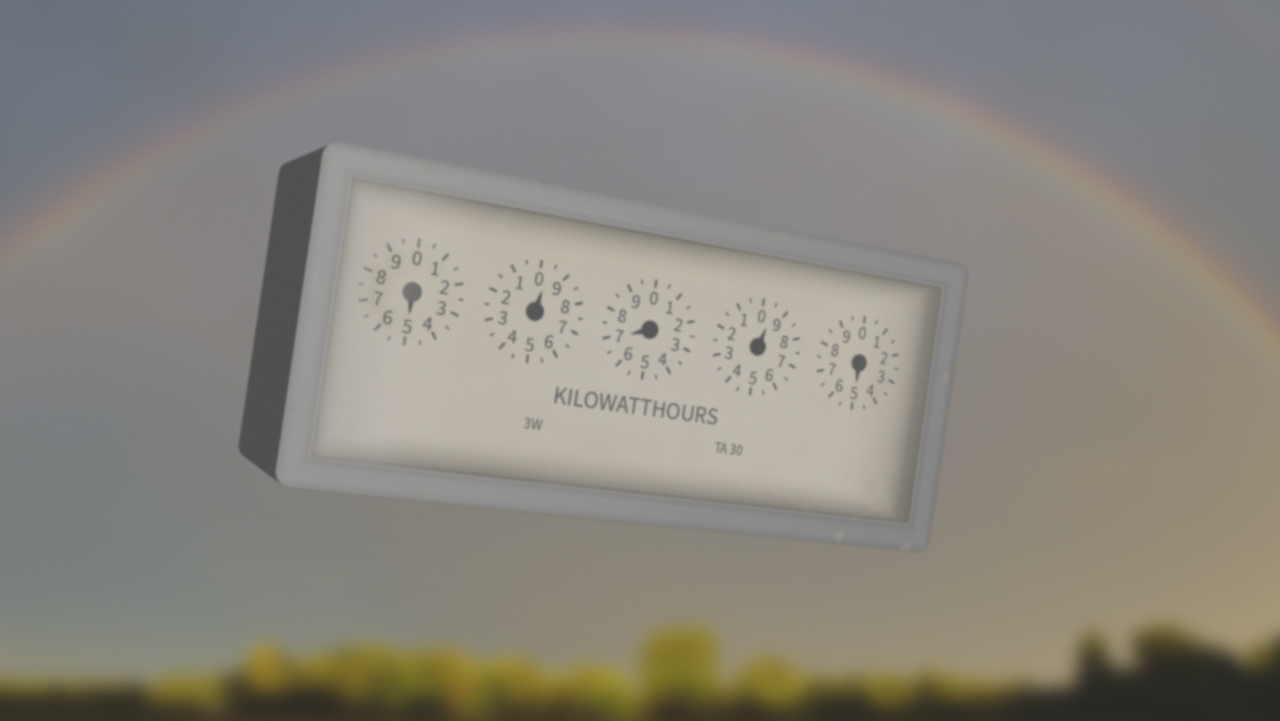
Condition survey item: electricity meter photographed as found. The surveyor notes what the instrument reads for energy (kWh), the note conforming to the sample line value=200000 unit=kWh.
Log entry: value=49695 unit=kWh
